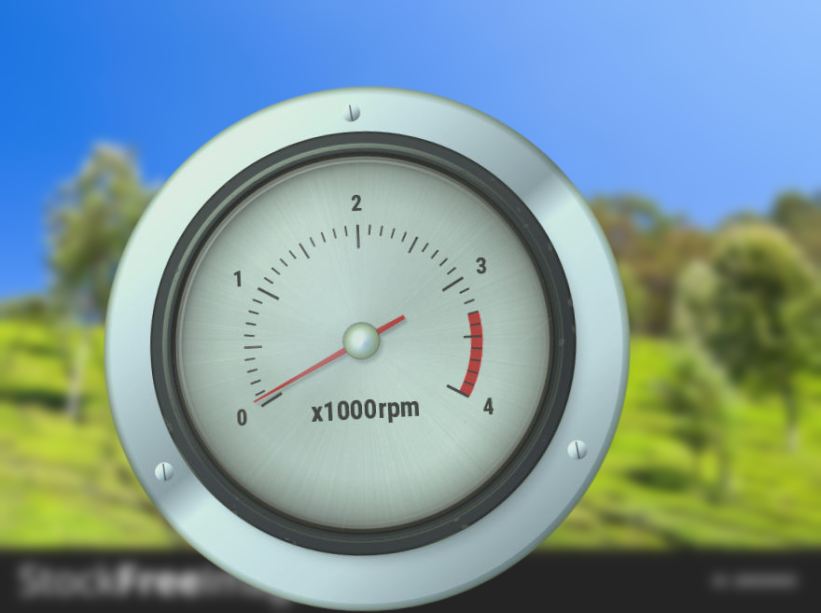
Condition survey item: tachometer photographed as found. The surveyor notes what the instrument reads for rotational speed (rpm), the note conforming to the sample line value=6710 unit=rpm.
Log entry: value=50 unit=rpm
